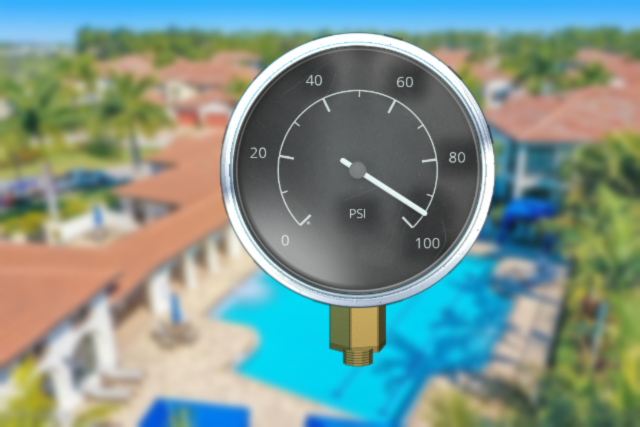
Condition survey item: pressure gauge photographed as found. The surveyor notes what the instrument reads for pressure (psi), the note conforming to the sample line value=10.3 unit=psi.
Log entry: value=95 unit=psi
